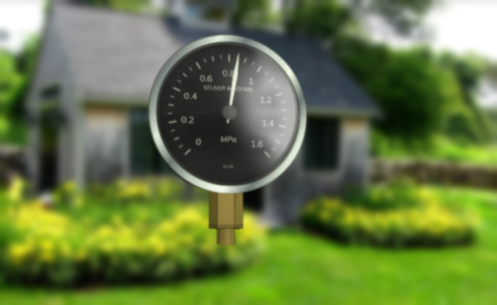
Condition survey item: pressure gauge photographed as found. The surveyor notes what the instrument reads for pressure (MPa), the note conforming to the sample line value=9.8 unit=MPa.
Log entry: value=0.85 unit=MPa
